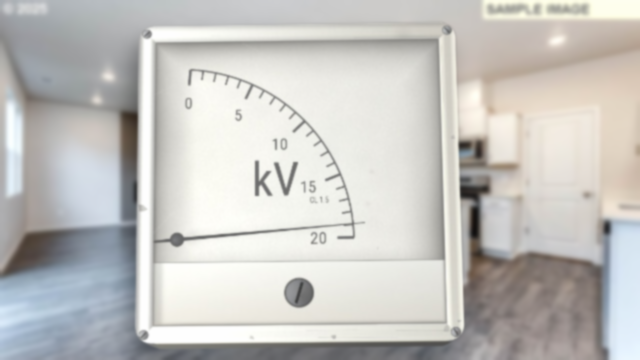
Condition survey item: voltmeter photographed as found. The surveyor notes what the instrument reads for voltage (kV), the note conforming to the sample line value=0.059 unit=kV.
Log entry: value=19 unit=kV
